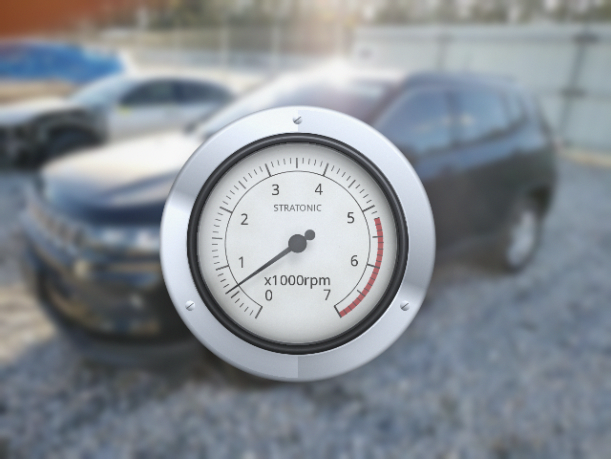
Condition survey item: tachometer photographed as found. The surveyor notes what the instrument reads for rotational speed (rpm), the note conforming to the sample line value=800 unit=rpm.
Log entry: value=600 unit=rpm
